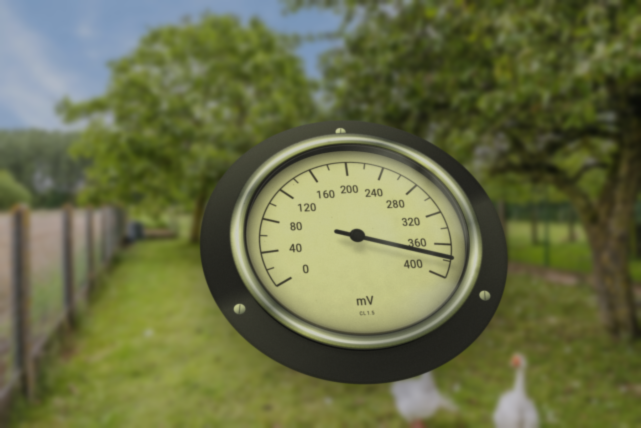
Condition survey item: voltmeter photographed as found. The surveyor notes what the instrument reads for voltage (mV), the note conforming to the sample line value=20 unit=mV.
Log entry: value=380 unit=mV
